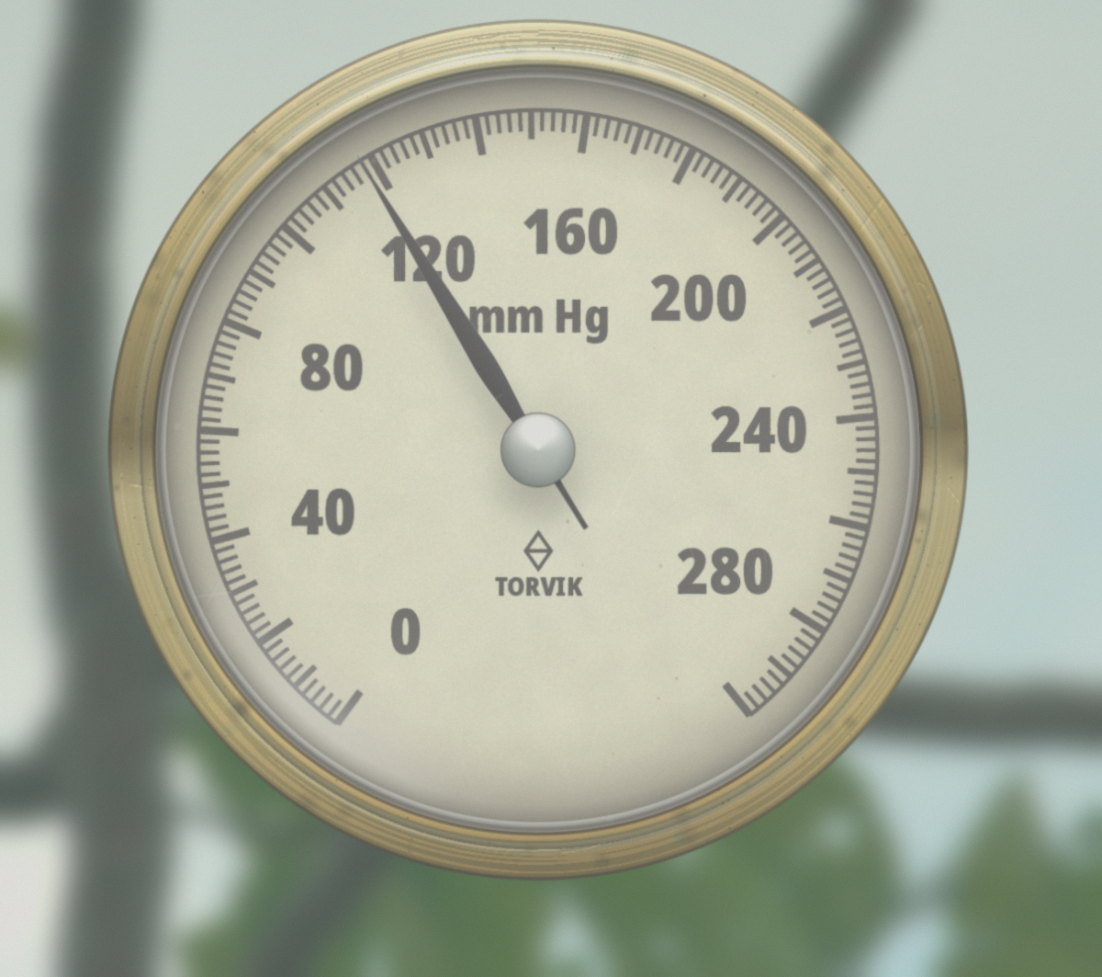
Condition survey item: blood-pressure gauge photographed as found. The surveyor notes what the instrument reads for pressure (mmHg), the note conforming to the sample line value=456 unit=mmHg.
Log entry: value=118 unit=mmHg
